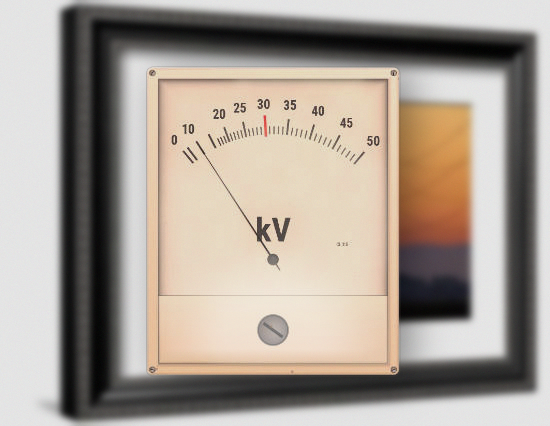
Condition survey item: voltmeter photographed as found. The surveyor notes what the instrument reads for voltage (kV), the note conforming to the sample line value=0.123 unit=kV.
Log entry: value=10 unit=kV
